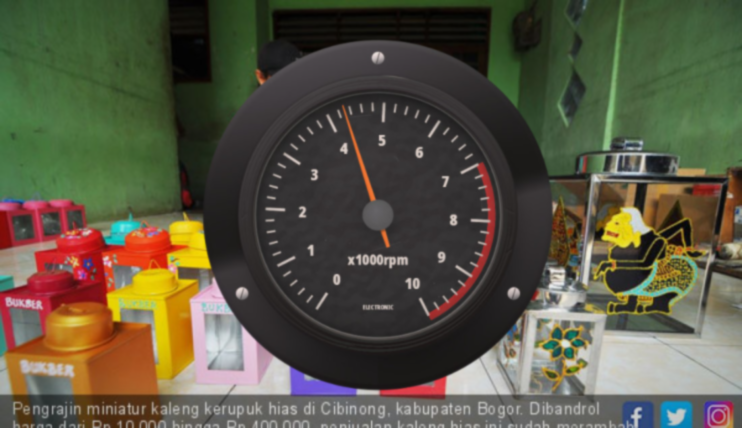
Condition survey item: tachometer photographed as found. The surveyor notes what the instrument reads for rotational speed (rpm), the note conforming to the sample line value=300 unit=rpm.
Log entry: value=4300 unit=rpm
